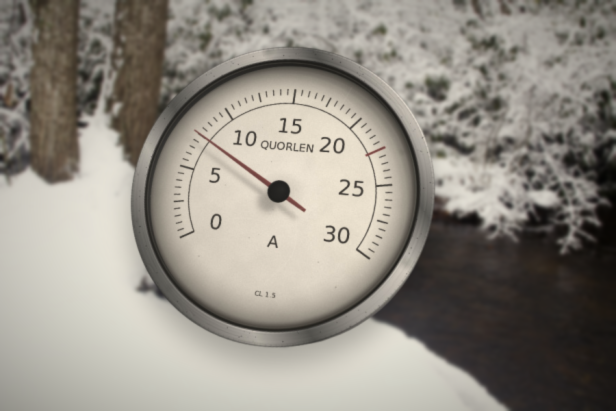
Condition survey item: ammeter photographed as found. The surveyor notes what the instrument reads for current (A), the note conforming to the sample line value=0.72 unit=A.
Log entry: value=7.5 unit=A
